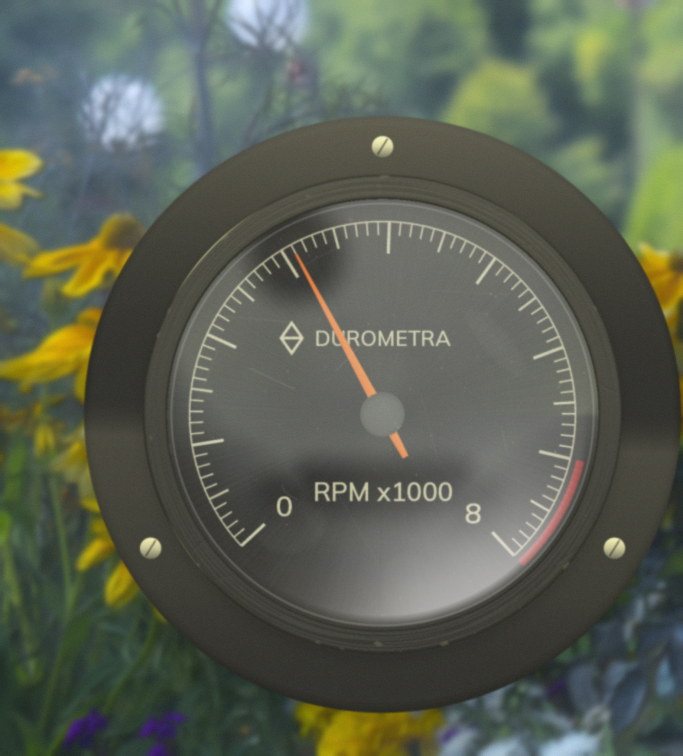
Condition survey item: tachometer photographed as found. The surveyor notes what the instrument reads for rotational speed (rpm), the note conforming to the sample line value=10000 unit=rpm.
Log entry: value=3100 unit=rpm
